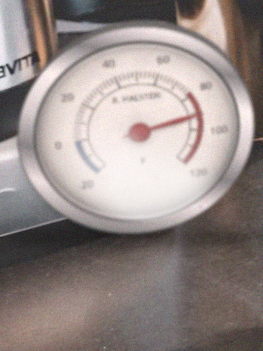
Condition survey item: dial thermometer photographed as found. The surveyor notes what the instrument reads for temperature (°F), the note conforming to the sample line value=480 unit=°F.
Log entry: value=90 unit=°F
